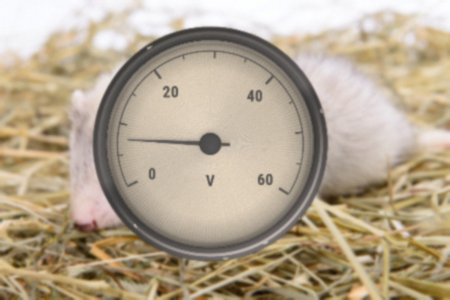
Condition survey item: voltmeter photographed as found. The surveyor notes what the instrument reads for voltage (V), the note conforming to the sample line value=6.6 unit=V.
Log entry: value=7.5 unit=V
